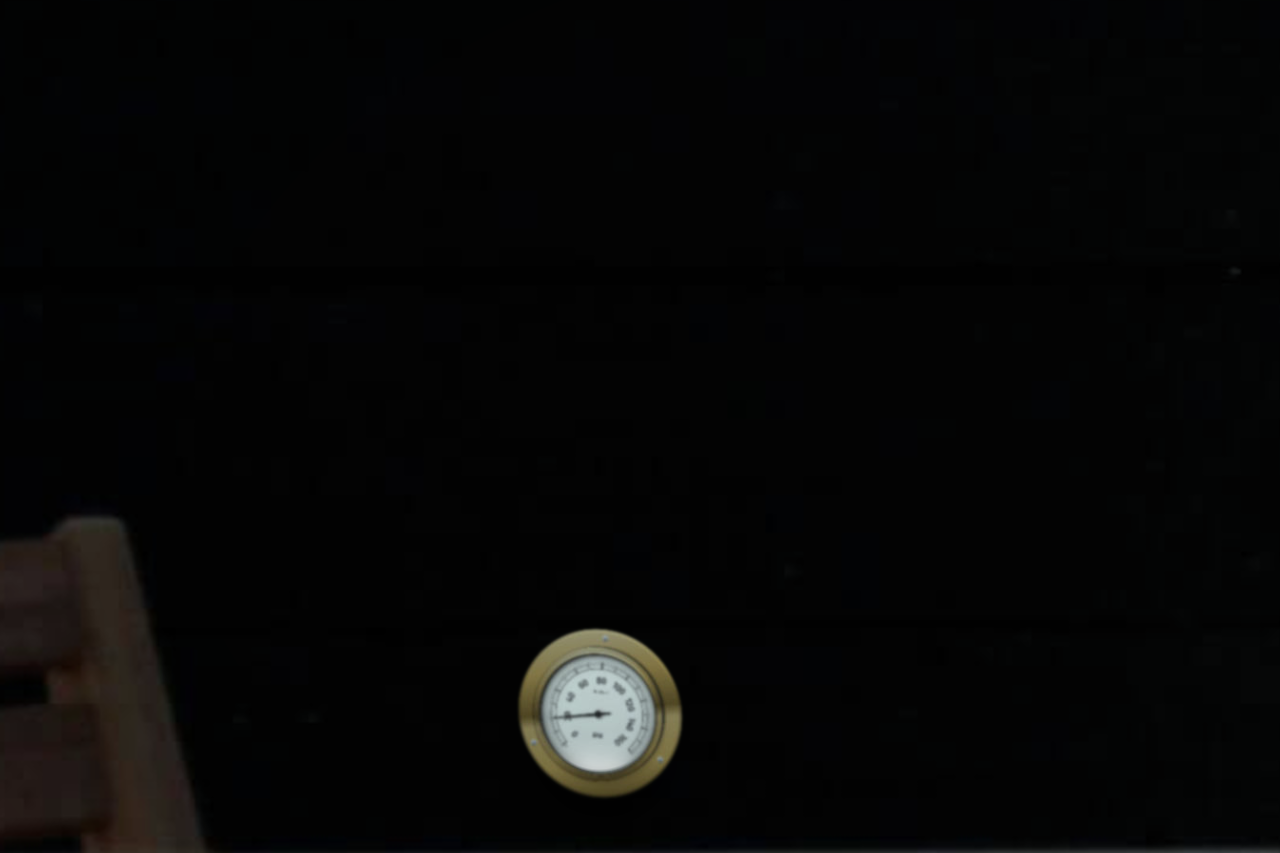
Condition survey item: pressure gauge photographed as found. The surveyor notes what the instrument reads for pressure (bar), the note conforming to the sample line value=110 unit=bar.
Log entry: value=20 unit=bar
